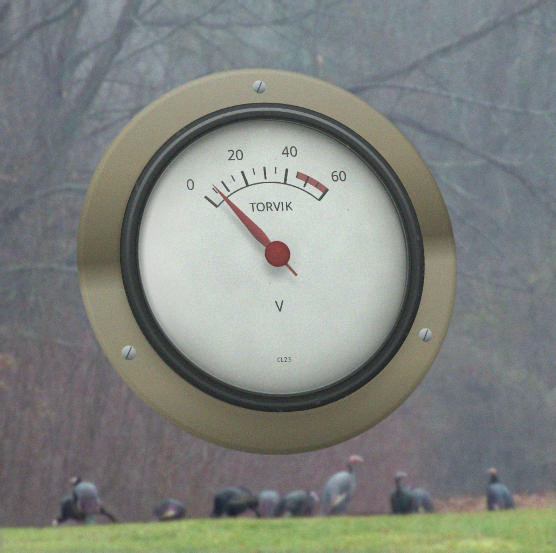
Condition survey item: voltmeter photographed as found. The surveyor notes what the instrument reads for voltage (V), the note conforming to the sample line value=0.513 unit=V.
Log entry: value=5 unit=V
